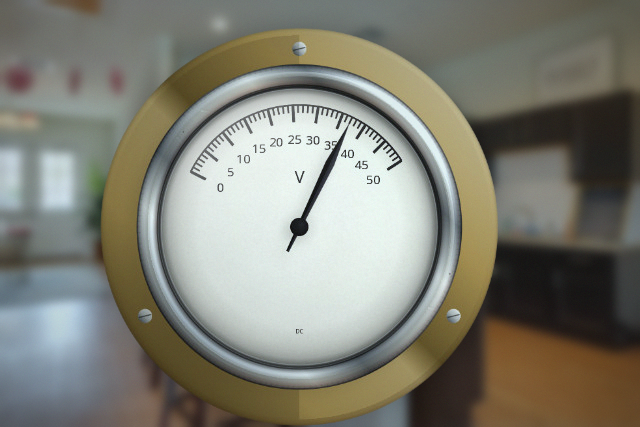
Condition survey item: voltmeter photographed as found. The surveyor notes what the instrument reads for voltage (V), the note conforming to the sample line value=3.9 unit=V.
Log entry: value=37 unit=V
